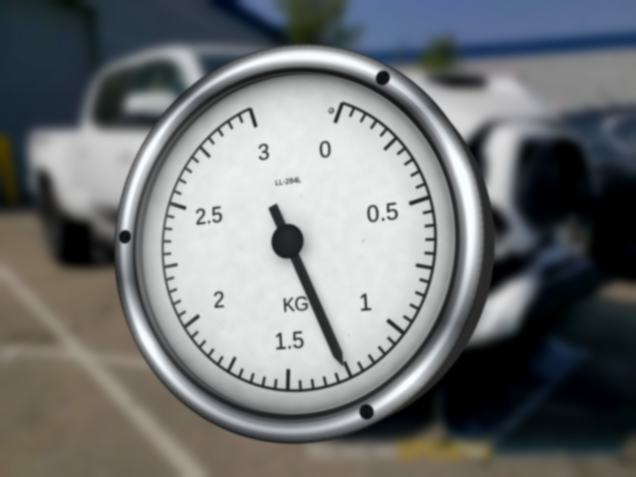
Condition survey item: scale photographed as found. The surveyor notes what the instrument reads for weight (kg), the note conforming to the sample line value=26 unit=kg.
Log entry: value=1.25 unit=kg
